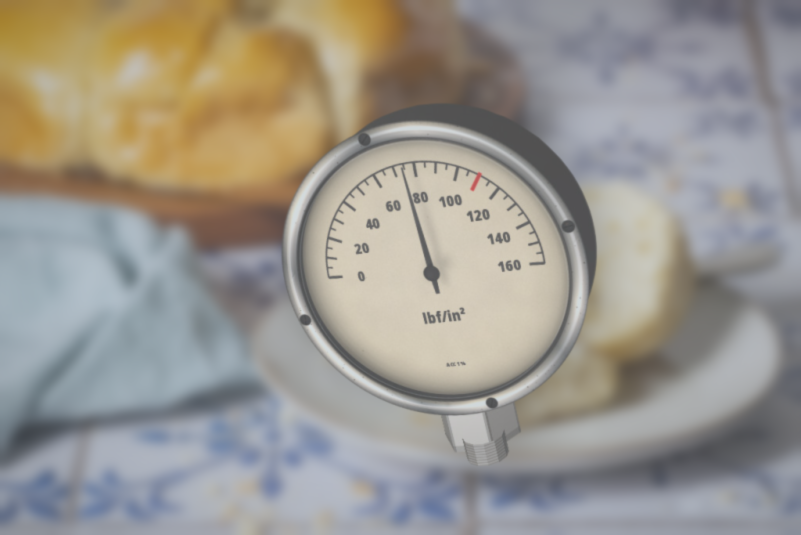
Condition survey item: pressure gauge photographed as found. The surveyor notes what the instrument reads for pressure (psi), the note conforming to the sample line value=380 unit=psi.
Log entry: value=75 unit=psi
